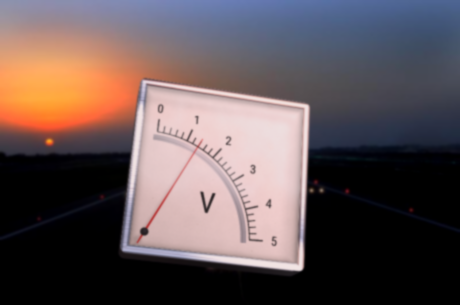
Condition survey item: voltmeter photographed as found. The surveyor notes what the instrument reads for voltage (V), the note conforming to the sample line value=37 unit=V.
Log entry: value=1.4 unit=V
